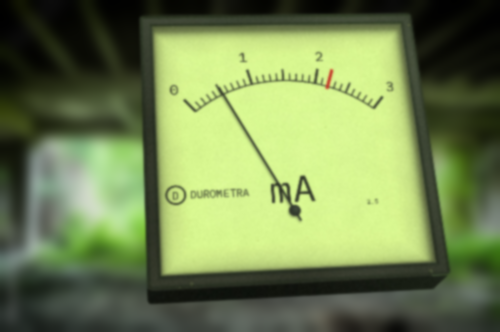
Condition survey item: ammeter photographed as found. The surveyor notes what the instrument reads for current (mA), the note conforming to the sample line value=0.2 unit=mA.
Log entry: value=0.5 unit=mA
